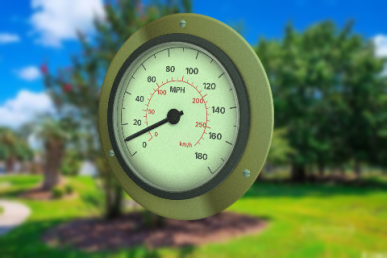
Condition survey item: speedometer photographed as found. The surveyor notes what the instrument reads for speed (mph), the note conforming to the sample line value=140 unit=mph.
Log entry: value=10 unit=mph
